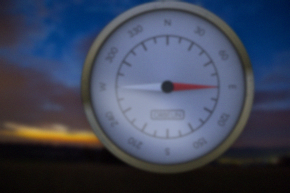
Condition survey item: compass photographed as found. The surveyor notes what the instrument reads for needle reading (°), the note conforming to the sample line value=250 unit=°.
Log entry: value=90 unit=°
